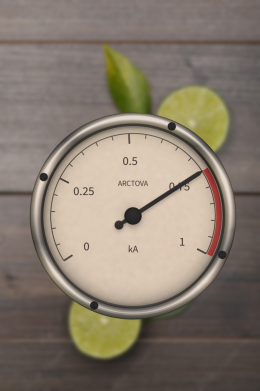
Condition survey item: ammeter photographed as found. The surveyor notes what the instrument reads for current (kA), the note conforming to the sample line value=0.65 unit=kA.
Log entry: value=0.75 unit=kA
